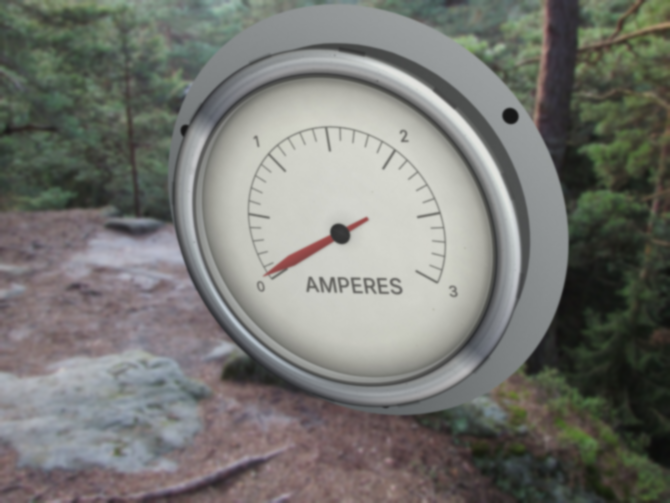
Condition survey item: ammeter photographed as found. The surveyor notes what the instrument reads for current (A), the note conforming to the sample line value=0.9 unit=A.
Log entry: value=0.05 unit=A
